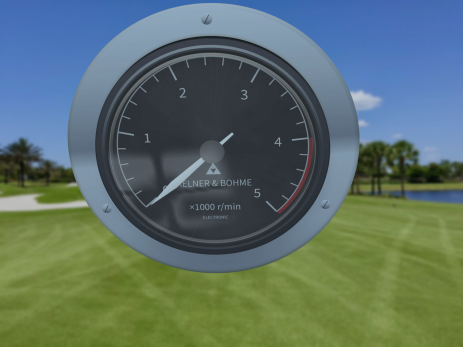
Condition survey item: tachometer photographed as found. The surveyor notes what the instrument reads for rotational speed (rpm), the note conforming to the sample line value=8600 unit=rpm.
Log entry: value=0 unit=rpm
